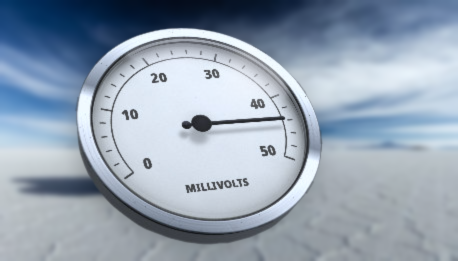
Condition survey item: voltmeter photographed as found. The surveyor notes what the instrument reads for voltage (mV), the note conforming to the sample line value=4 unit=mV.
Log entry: value=44 unit=mV
